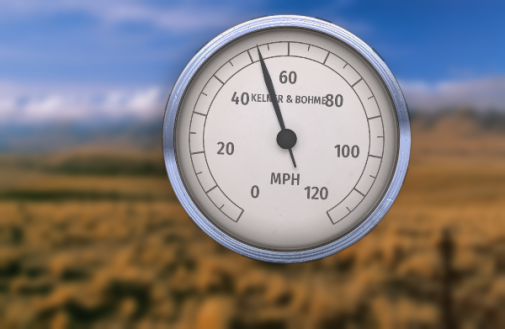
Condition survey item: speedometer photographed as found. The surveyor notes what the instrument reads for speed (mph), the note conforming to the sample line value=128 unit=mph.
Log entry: value=52.5 unit=mph
